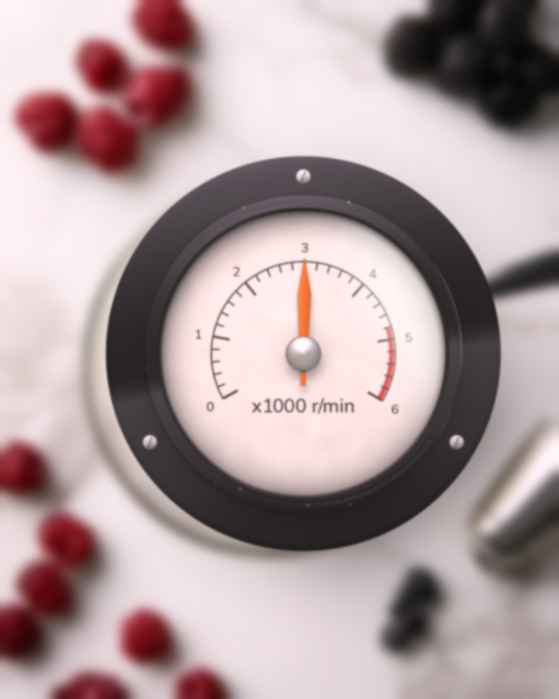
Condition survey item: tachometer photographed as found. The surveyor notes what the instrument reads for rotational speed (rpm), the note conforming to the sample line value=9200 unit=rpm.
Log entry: value=3000 unit=rpm
